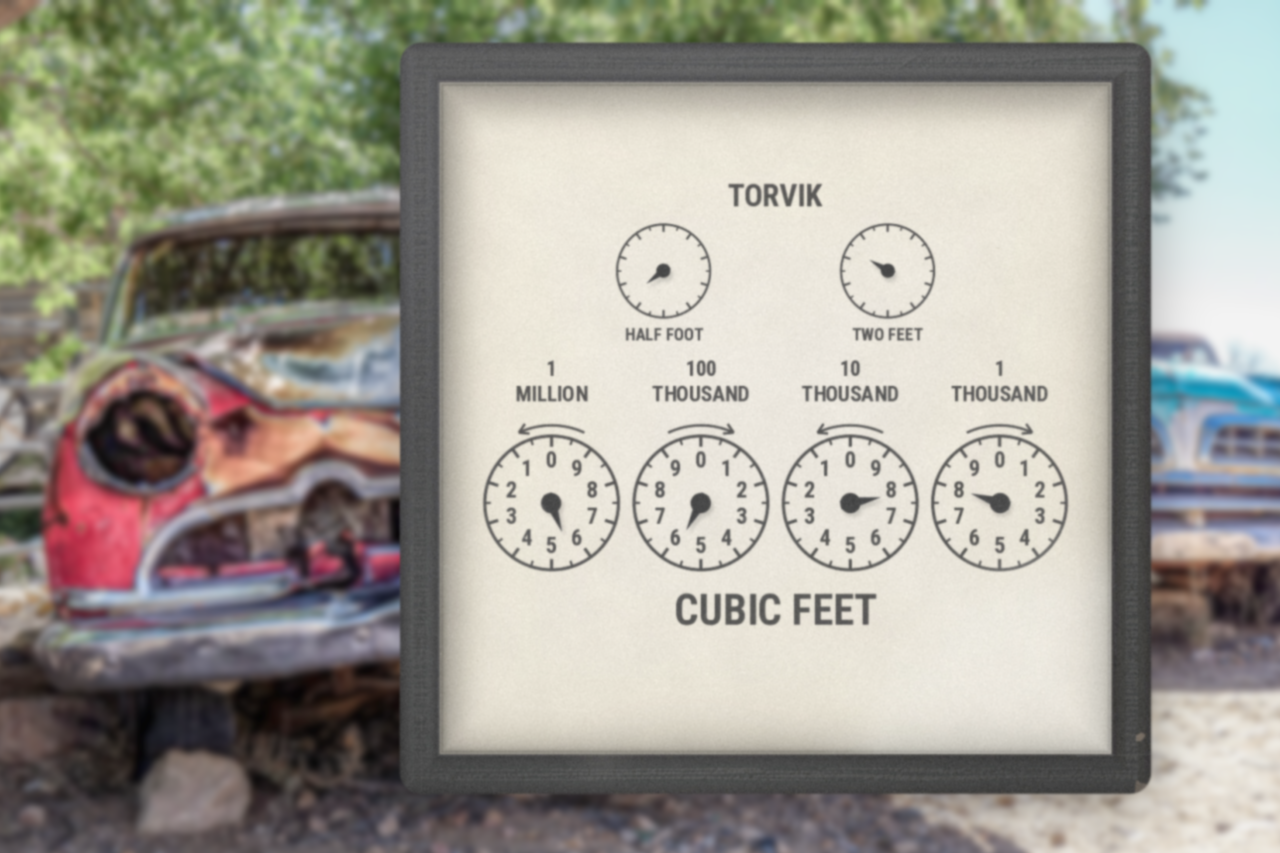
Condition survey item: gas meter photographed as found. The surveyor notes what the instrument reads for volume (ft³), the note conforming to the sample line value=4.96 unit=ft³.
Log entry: value=557800 unit=ft³
